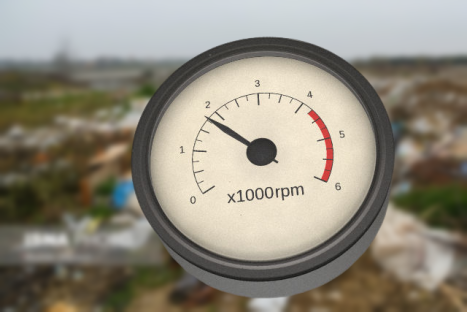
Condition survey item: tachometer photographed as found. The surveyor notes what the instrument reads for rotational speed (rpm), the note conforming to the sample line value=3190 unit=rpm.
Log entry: value=1750 unit=rpm
